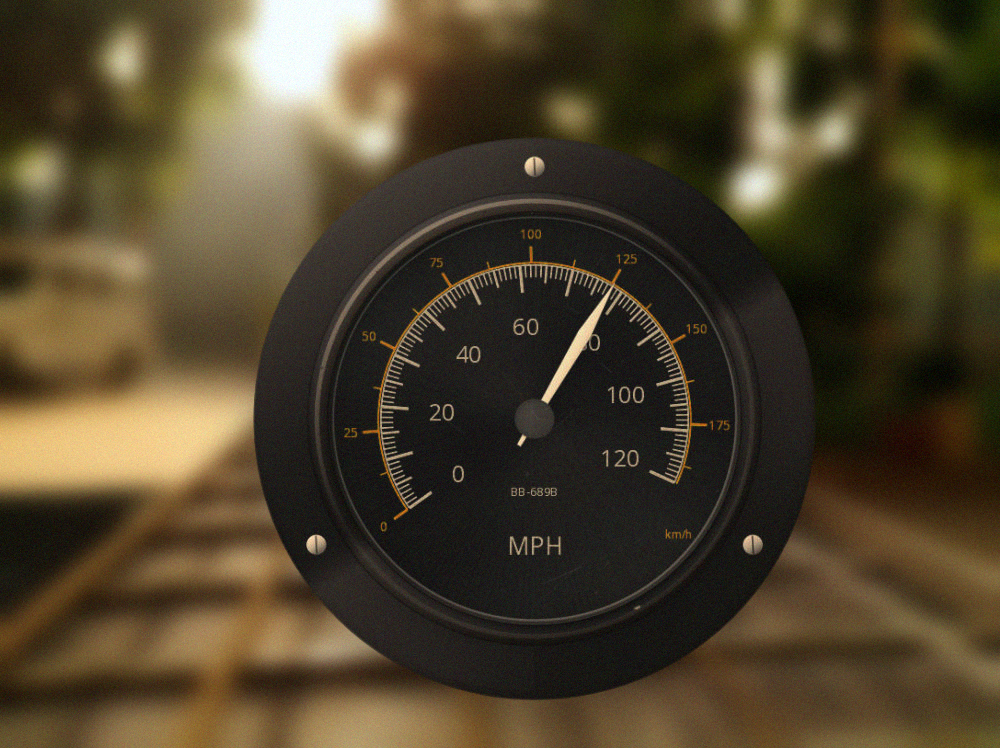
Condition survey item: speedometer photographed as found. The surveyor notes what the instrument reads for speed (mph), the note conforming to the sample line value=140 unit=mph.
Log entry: value=78 unit=mph
